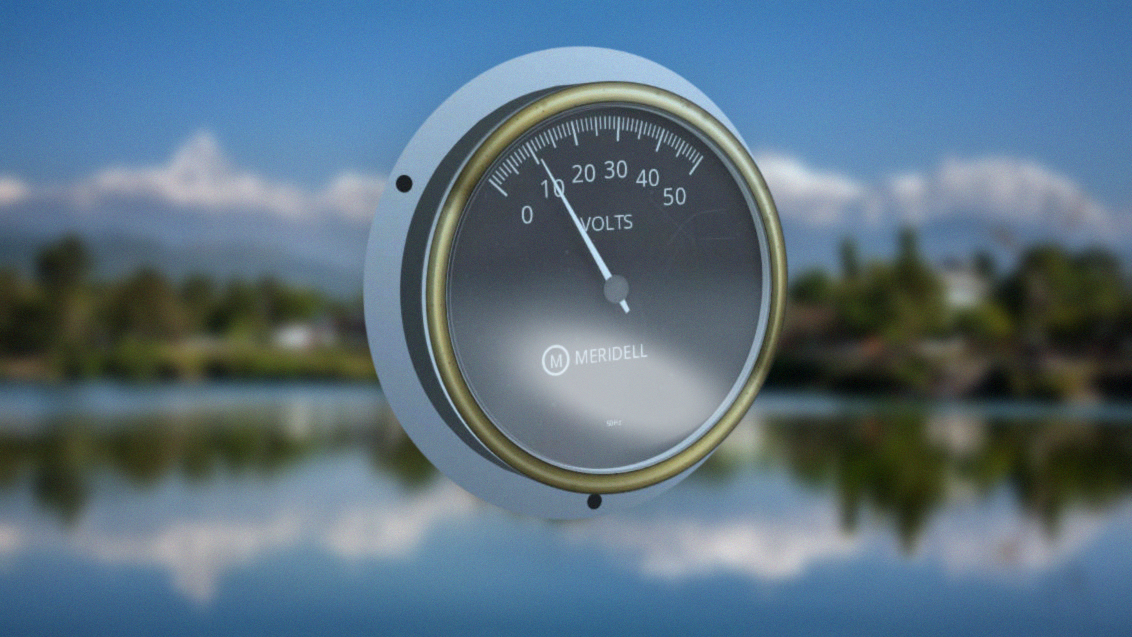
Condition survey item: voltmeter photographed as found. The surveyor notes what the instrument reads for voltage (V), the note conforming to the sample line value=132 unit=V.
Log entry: value=10 unit=V
